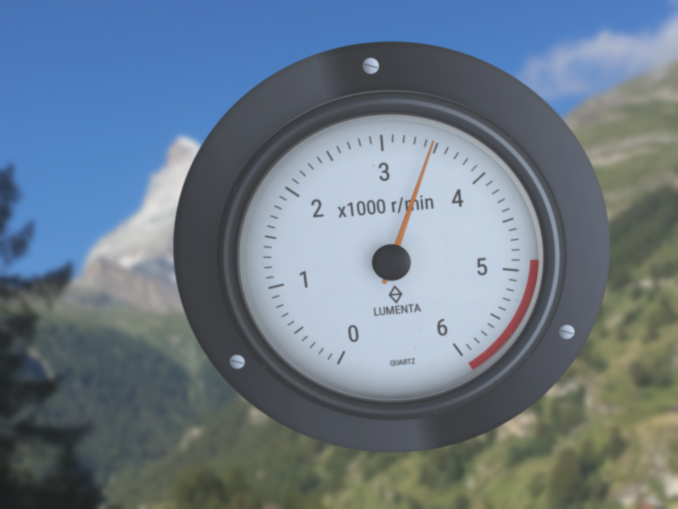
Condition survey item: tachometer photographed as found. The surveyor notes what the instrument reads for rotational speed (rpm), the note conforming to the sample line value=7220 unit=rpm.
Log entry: value=3450 unit=rpm
